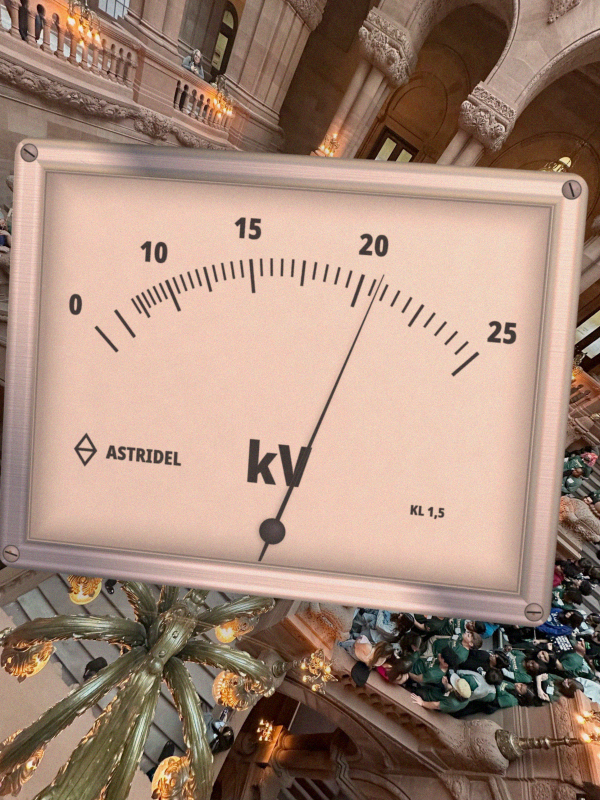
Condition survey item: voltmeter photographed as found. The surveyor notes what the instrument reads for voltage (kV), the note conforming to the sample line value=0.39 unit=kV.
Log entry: value=20.75 unit=kV
